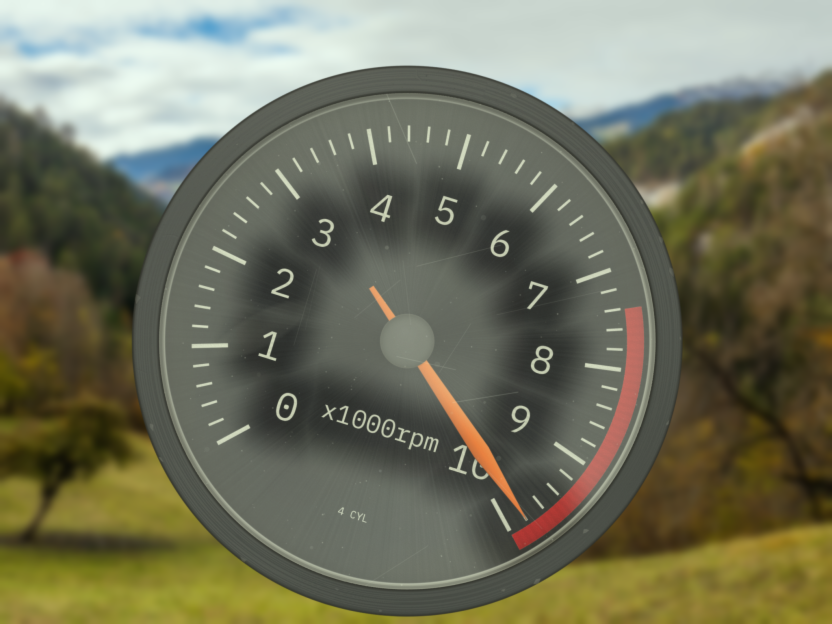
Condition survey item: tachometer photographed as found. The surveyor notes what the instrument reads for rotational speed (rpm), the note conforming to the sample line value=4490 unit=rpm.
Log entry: value=9800 unit=rpm
